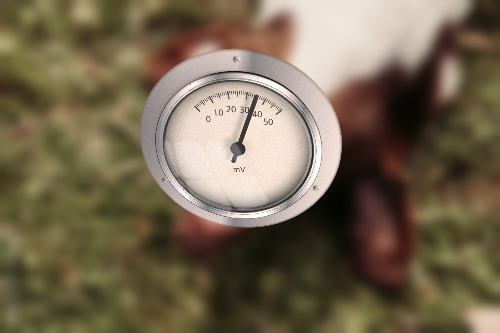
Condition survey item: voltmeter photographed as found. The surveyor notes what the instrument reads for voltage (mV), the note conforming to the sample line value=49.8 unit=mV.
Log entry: value=35 unit=mV
